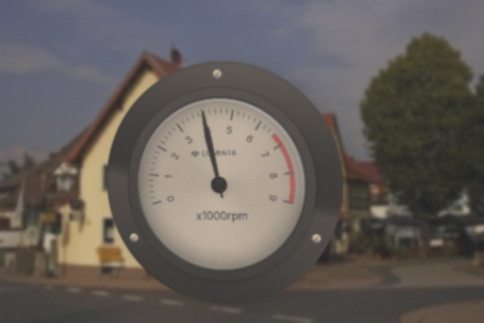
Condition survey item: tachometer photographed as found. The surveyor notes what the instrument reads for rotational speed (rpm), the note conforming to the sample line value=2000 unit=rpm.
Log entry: value=4000 unit=rpm
